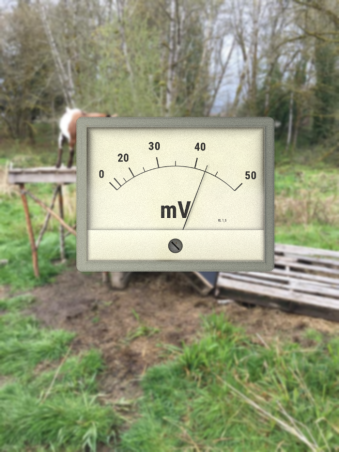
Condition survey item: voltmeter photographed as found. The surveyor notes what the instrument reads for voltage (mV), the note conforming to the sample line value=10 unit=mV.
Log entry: value=42.5 unit=mV
